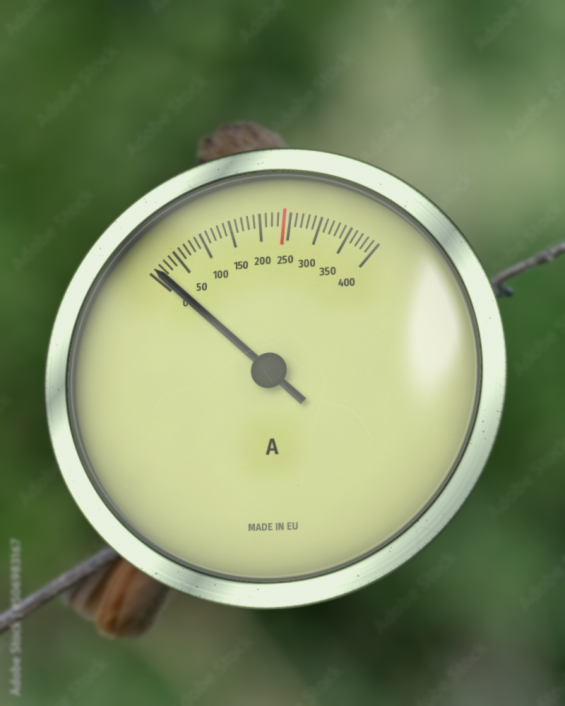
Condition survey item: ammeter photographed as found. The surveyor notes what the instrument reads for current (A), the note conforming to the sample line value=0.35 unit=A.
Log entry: value=10 unit=A
